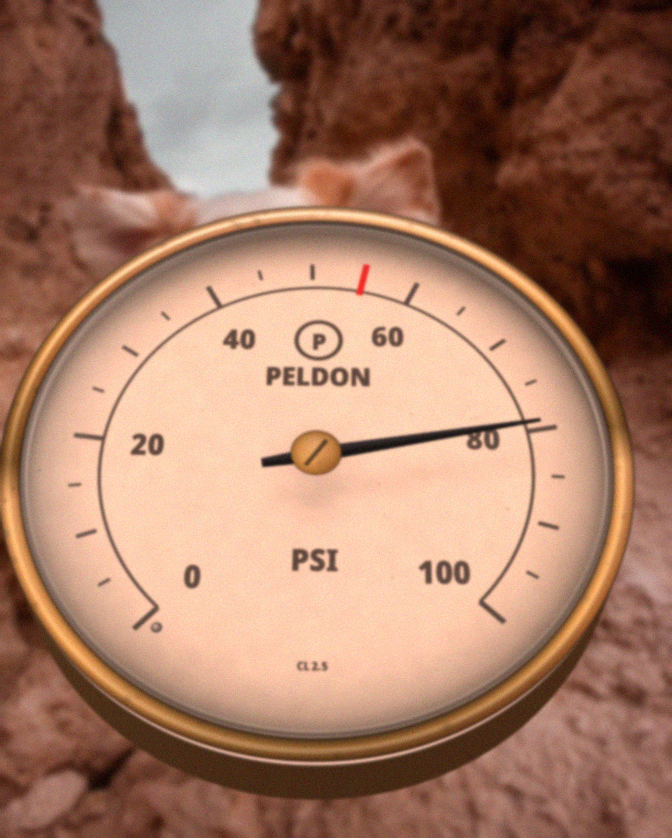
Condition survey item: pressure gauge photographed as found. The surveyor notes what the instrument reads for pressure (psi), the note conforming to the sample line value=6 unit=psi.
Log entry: value=80 unit=psi
